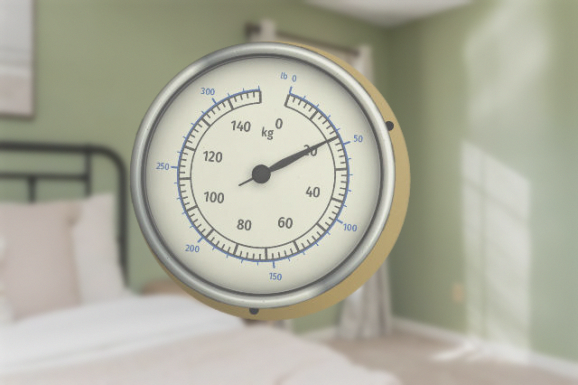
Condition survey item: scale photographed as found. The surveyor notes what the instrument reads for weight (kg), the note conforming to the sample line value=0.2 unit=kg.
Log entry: value=20 unit=kg
